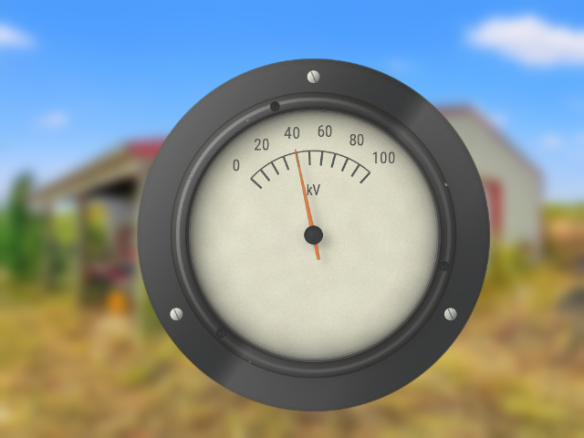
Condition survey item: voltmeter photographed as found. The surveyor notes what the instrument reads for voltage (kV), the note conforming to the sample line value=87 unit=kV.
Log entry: value=40 unit=kV
